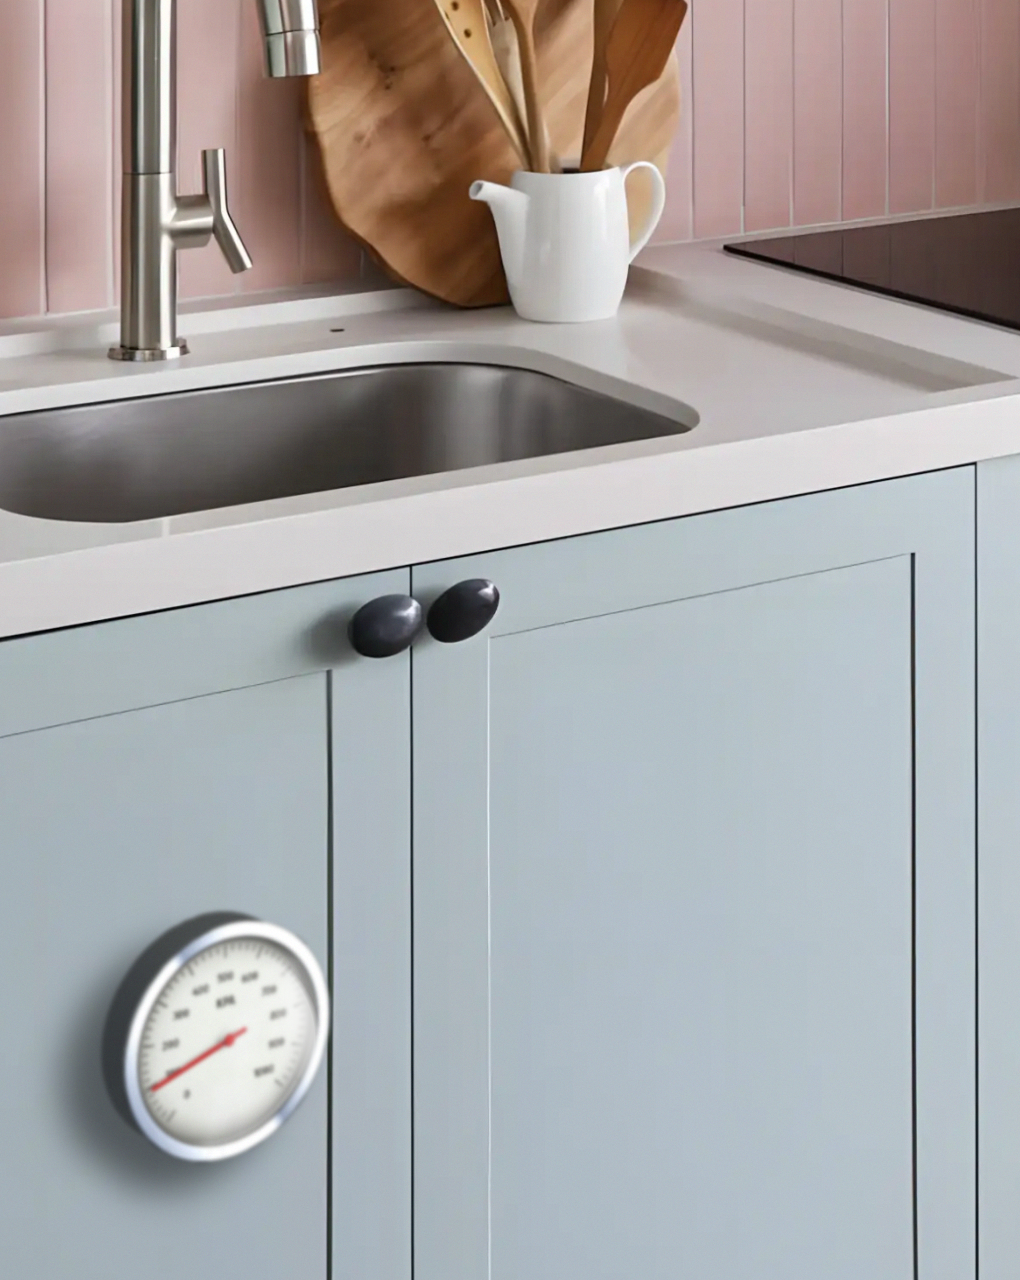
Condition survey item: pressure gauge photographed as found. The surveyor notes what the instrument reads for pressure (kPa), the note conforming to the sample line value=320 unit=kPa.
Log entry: value=100 unit=kPa
